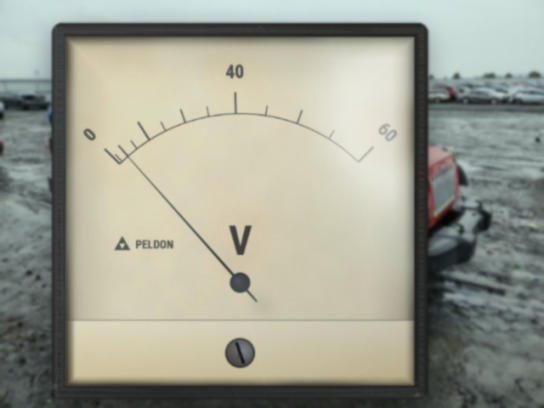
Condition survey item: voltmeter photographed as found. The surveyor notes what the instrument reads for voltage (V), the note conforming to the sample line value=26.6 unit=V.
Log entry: value=10 unit=V
